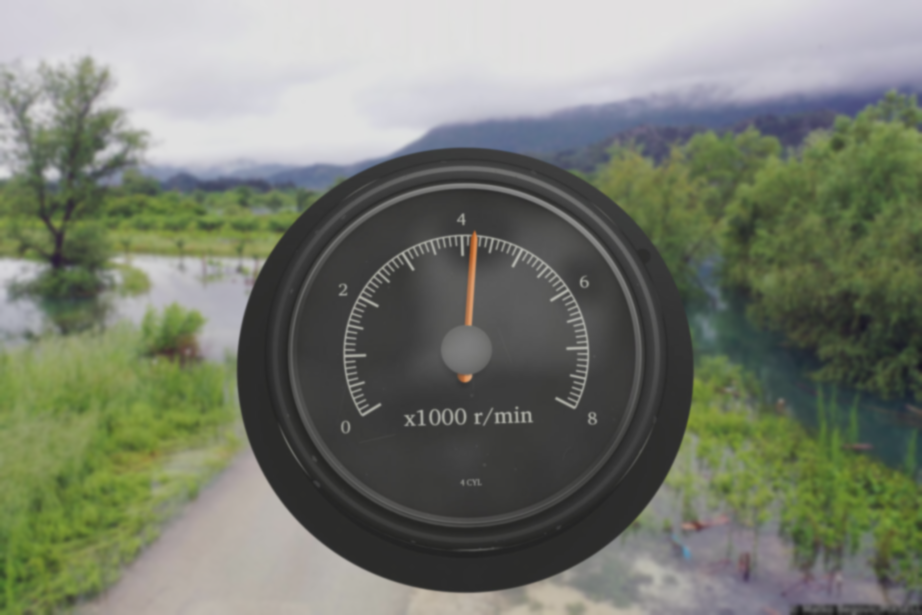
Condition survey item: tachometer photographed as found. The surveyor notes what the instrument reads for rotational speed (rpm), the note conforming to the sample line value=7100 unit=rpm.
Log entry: value=4200 unit=rpm
